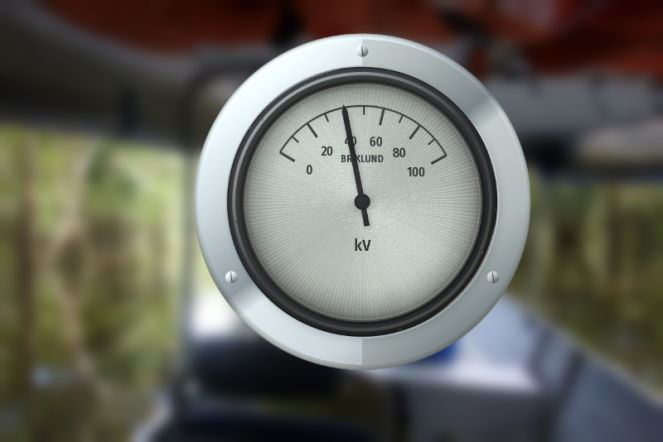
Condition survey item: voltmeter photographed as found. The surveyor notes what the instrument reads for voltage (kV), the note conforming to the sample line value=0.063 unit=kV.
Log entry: value=40 unit=kV
